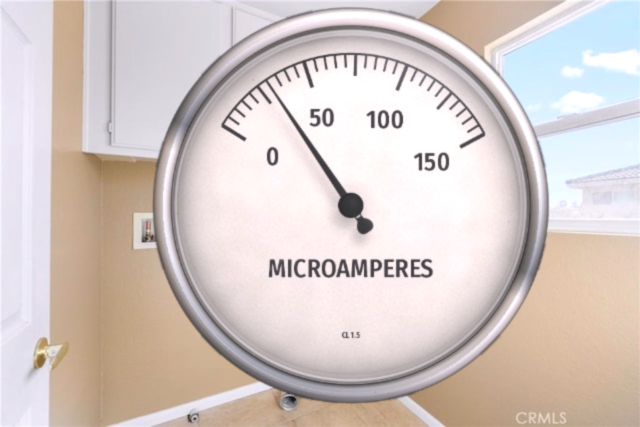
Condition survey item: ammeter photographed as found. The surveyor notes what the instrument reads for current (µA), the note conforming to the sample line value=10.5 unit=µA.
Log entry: value=30 unit=µA
